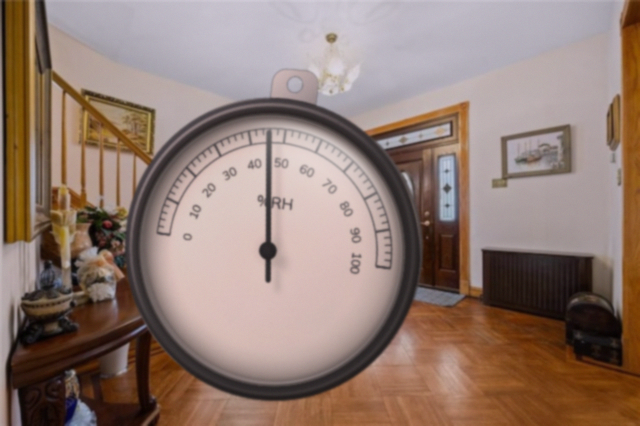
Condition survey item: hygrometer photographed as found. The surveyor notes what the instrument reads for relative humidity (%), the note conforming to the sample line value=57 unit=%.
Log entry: value=46 unit=%
